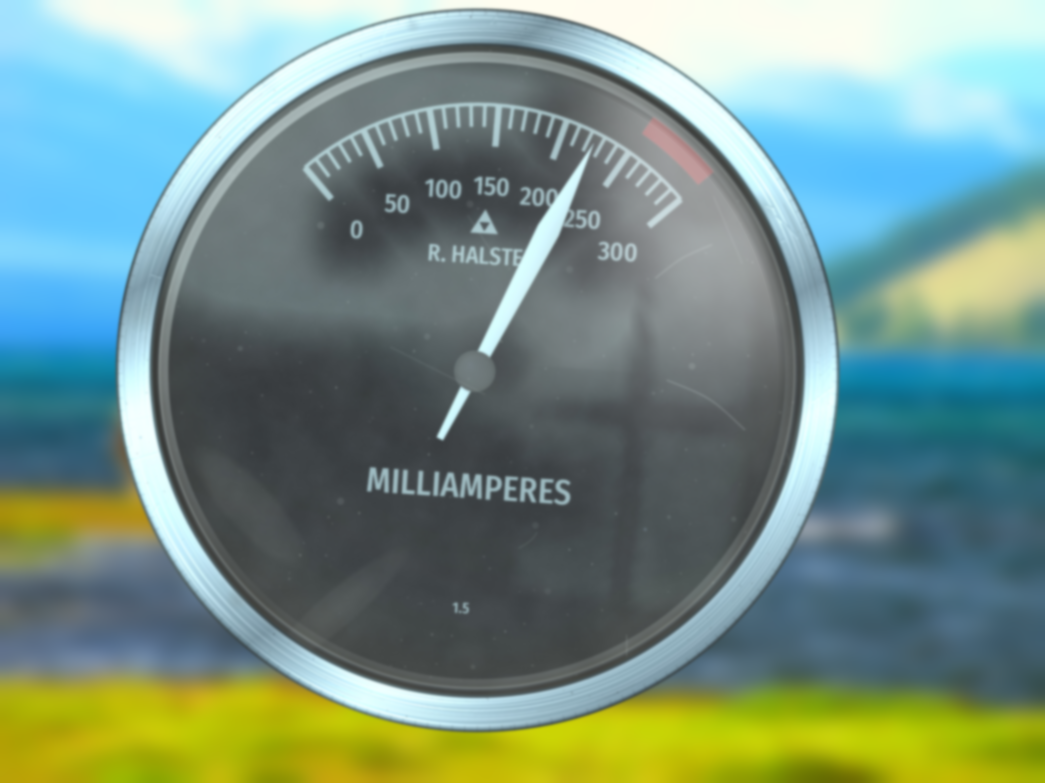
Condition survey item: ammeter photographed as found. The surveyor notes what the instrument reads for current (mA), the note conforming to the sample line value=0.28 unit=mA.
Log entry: value=225 unit=mA
